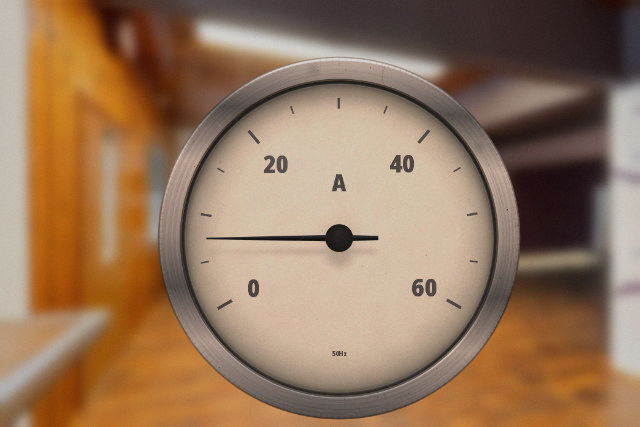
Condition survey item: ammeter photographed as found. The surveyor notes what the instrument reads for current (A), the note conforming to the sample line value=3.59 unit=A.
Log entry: value=7.5 unit=A
